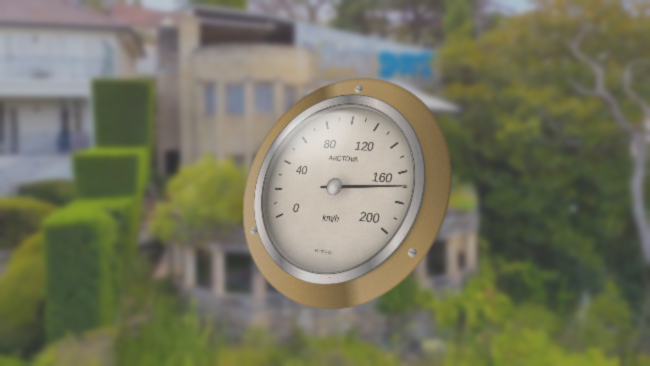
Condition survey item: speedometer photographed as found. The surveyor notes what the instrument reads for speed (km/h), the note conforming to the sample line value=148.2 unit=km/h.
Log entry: value=170 unit=km/h
